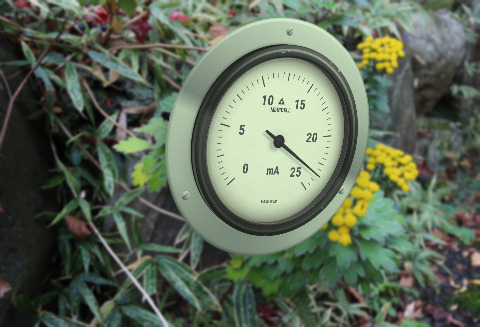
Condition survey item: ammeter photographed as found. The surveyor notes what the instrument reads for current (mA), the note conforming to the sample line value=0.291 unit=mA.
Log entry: value=23.5 unit=mA
